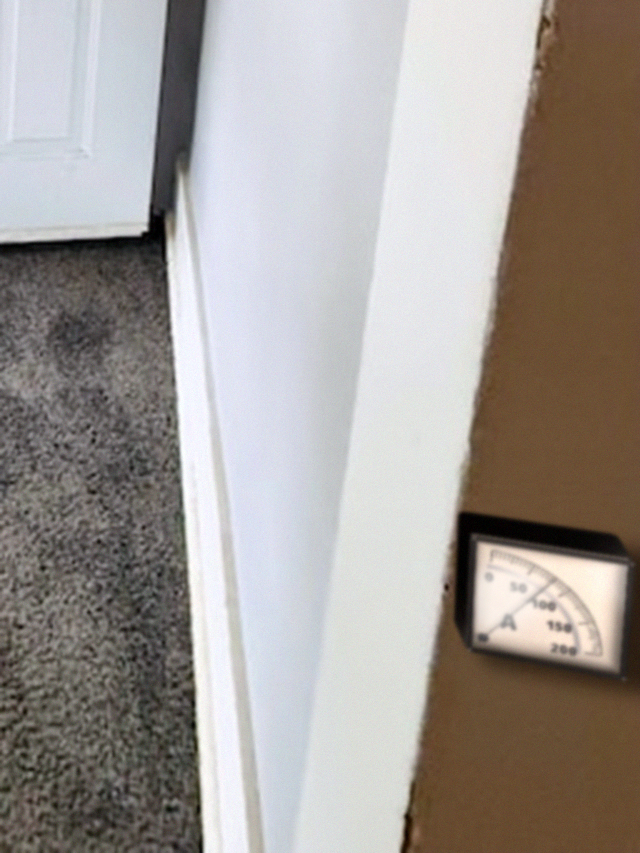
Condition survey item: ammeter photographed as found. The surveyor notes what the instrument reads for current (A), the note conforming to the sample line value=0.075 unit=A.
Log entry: value=75 unit=A
